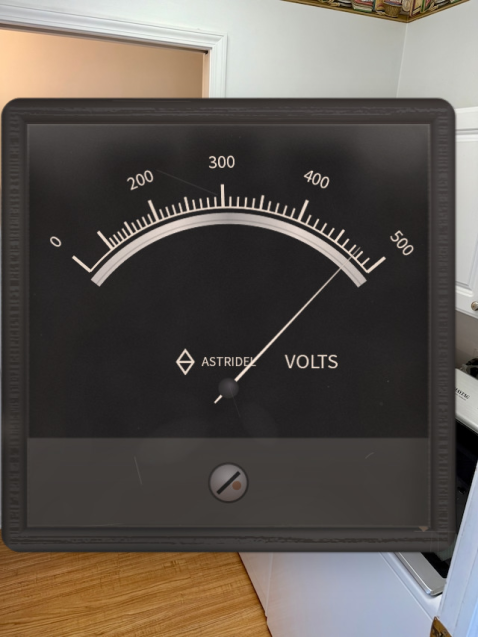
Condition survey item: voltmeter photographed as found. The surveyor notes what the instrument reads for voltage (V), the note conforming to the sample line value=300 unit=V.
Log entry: value=475 unit=V
